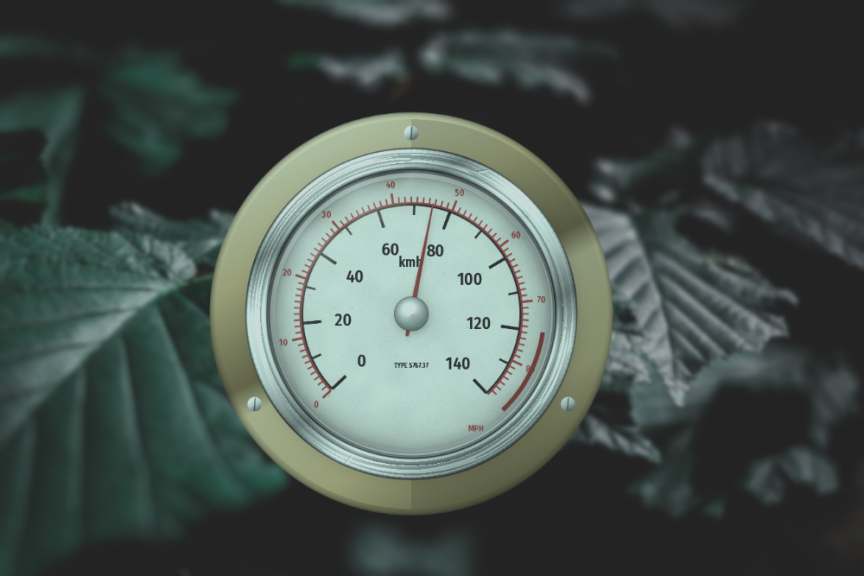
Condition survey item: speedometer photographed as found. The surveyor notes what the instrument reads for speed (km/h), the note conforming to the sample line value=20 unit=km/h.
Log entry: value=75 unit=km/h
